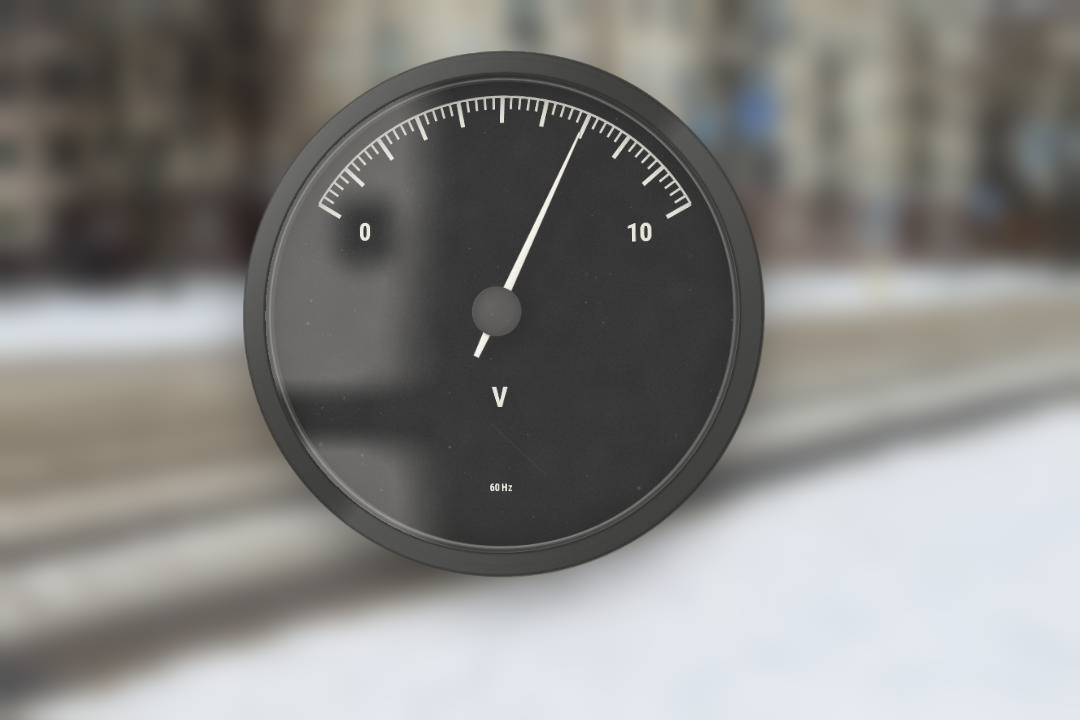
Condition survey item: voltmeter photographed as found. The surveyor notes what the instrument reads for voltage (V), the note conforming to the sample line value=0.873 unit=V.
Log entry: value=7 unit=V
